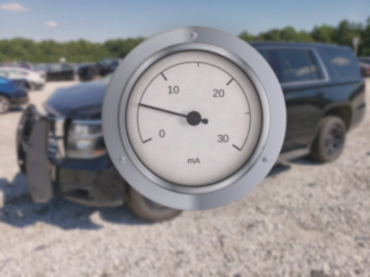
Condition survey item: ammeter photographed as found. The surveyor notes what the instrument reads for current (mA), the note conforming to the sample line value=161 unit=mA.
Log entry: value=5 unit=mA
